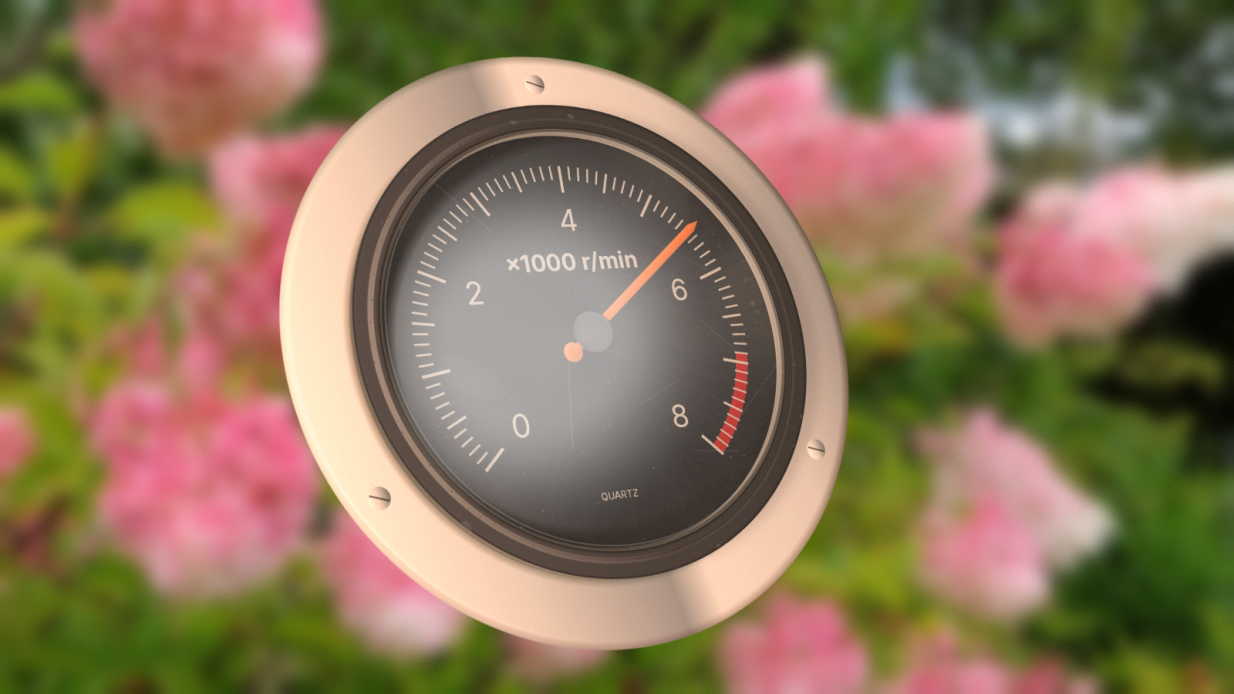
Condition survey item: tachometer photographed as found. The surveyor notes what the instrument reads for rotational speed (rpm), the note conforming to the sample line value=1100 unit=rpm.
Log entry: value=5500 unit=rpm
